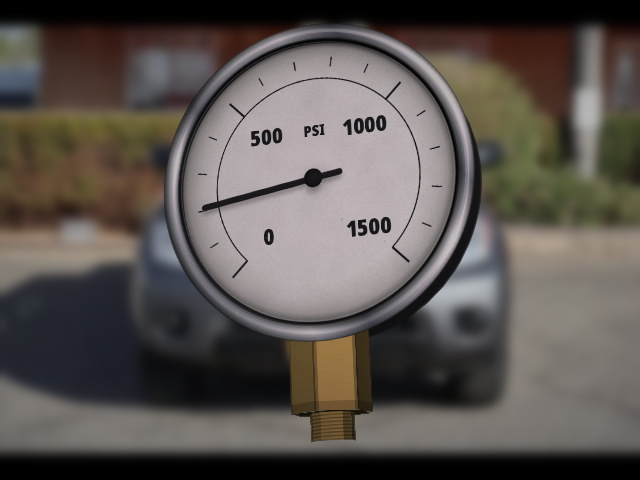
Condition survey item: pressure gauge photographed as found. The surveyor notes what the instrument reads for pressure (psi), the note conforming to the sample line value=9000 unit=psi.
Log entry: value=200 unit=psi
